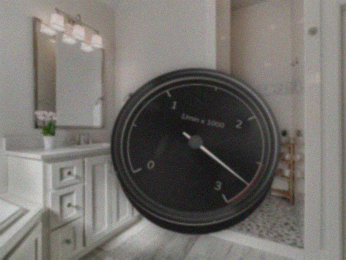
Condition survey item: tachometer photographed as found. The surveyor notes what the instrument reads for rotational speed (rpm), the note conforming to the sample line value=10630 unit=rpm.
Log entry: value=2750 unit=rpm
